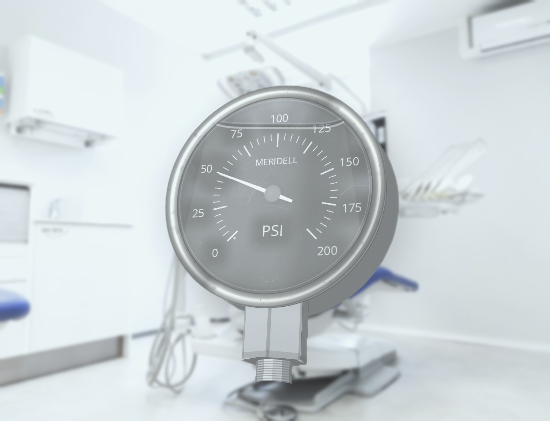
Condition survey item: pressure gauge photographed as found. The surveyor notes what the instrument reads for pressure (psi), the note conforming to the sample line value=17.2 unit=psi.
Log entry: value=50 unit=psi
